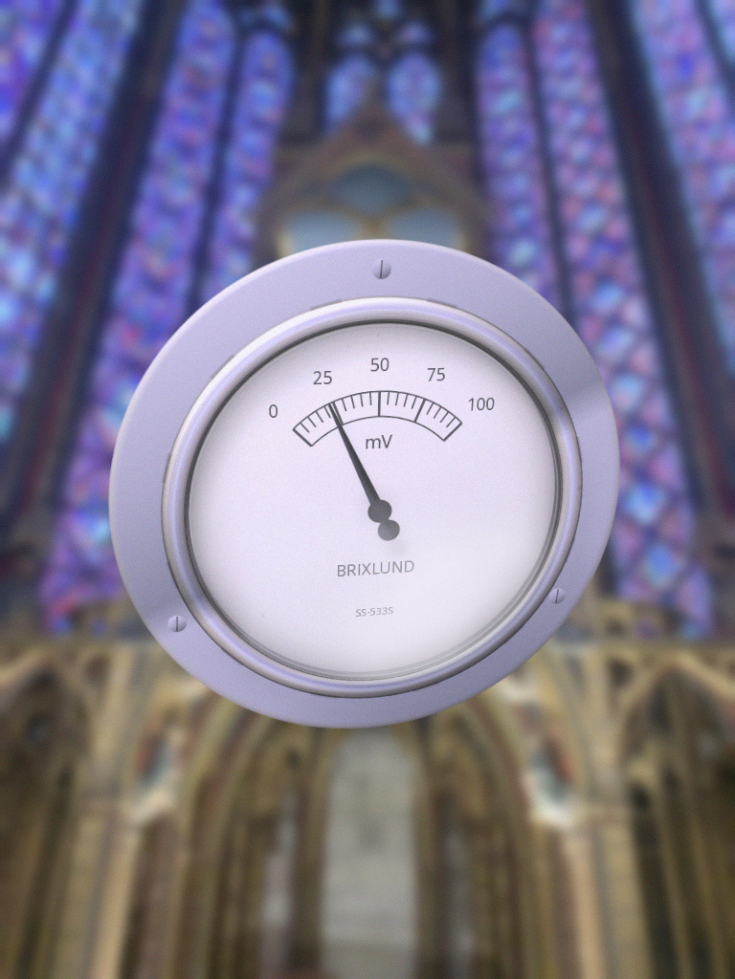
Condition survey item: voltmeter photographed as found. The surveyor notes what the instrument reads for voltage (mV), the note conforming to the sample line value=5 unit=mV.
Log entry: value=22.5 unit=mV
